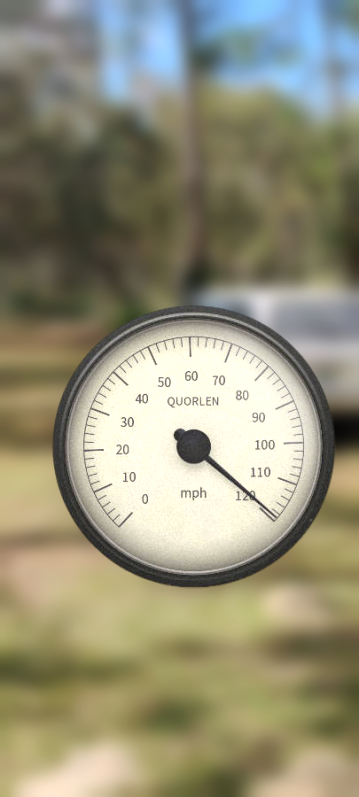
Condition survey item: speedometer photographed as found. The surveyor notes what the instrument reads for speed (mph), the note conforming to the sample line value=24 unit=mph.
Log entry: value=119 unit=mph
